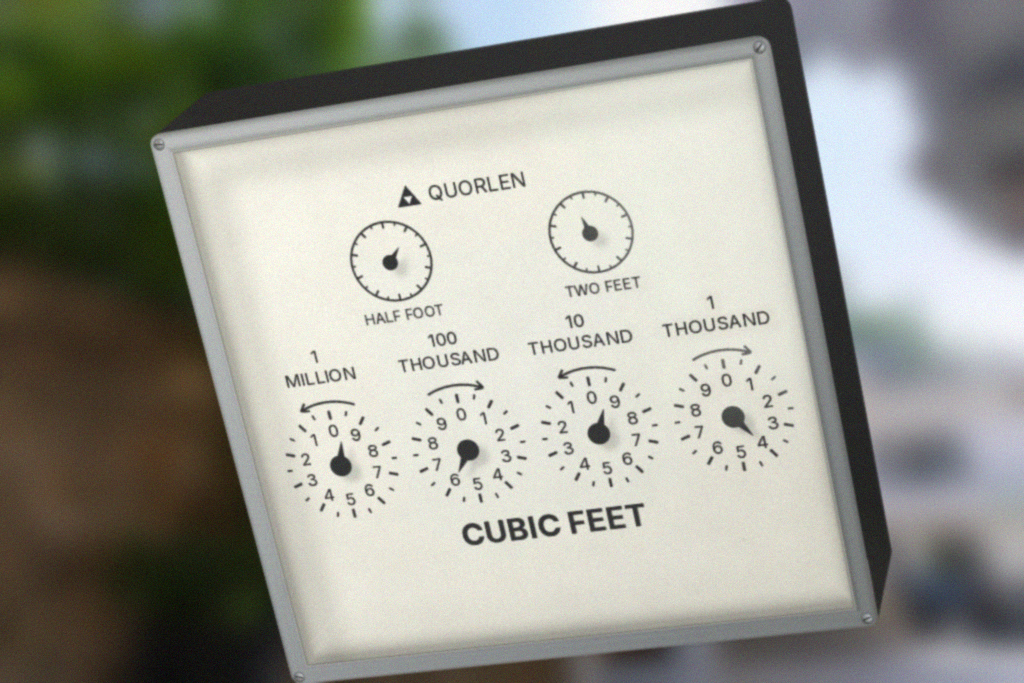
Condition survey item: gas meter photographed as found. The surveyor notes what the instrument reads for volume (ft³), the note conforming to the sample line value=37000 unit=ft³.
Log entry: value=959400 unit=ft³
